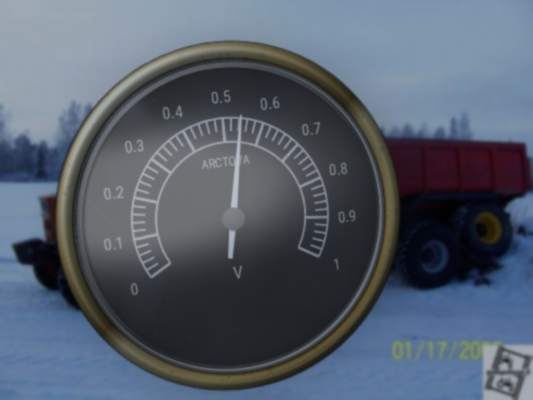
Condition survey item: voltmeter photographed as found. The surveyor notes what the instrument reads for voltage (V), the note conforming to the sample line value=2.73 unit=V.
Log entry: value=0.54 unit=V
